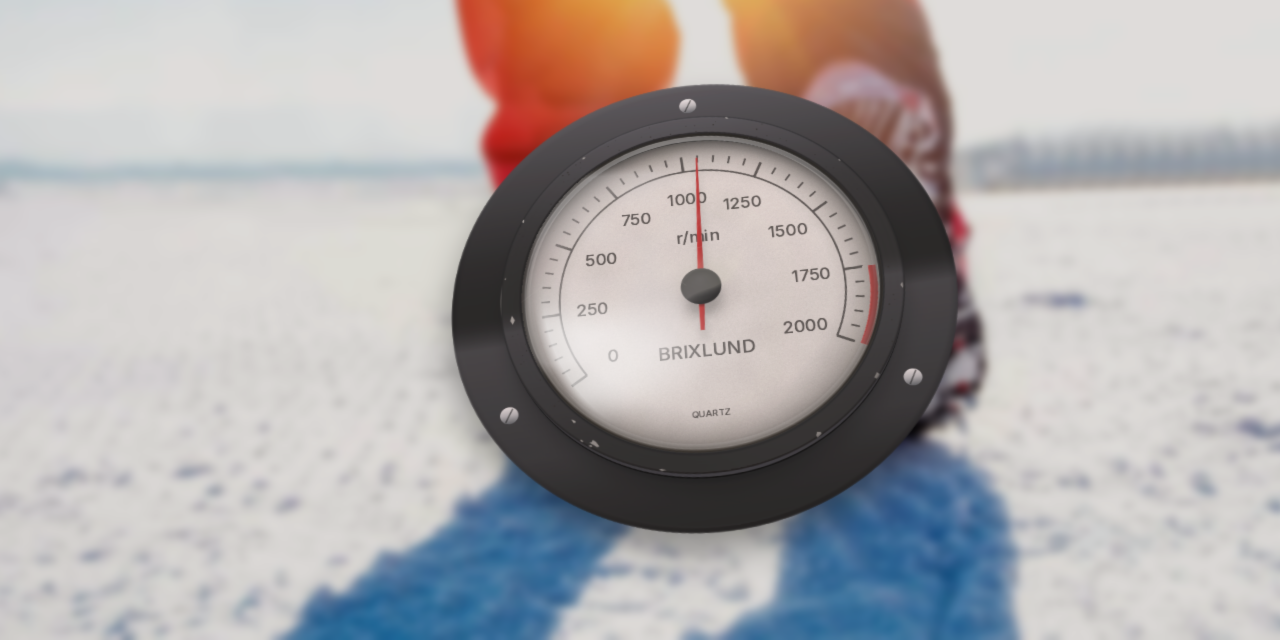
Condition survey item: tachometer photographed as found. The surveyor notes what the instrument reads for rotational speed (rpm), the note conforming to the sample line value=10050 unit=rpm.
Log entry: value=1050 unit=rpm
